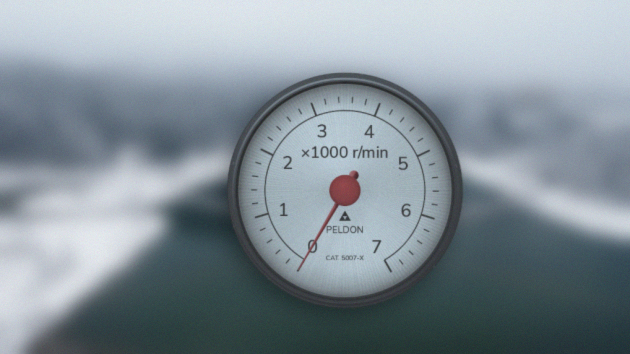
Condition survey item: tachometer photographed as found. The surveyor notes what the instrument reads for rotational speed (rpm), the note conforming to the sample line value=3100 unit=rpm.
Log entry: value=0 unit=rpm
